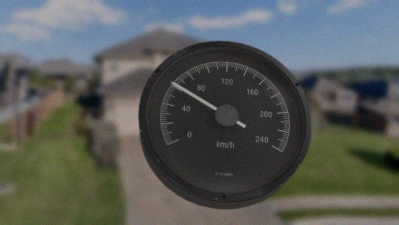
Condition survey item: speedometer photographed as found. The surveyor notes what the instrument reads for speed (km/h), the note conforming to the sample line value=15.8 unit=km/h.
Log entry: value=60 unit=km/h
